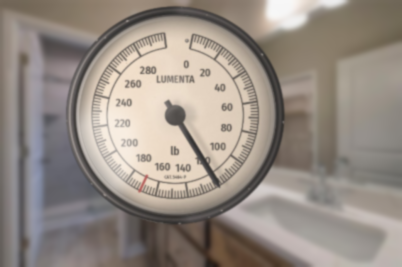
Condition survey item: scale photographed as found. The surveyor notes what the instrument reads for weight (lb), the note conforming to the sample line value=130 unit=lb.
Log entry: value=120 unit=lb
